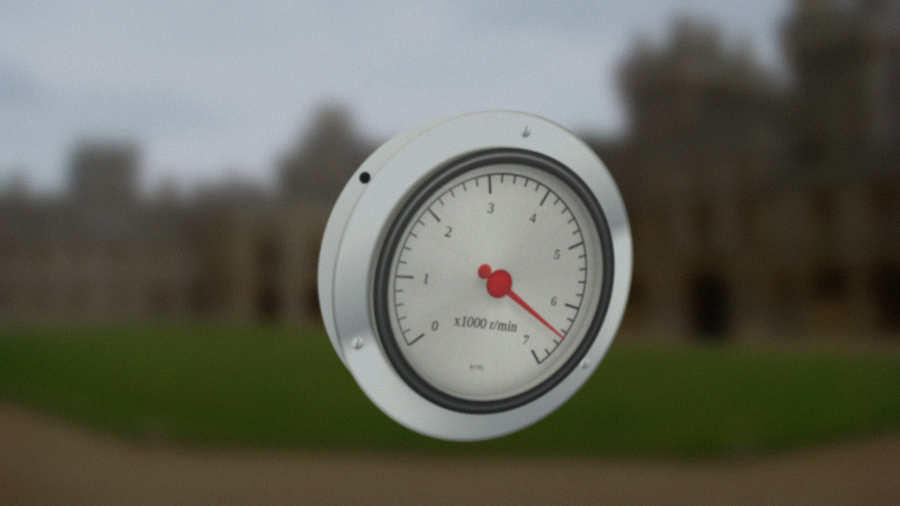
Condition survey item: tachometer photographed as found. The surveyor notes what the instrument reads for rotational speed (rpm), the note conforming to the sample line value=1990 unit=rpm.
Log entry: value=6500 unit=rpm
